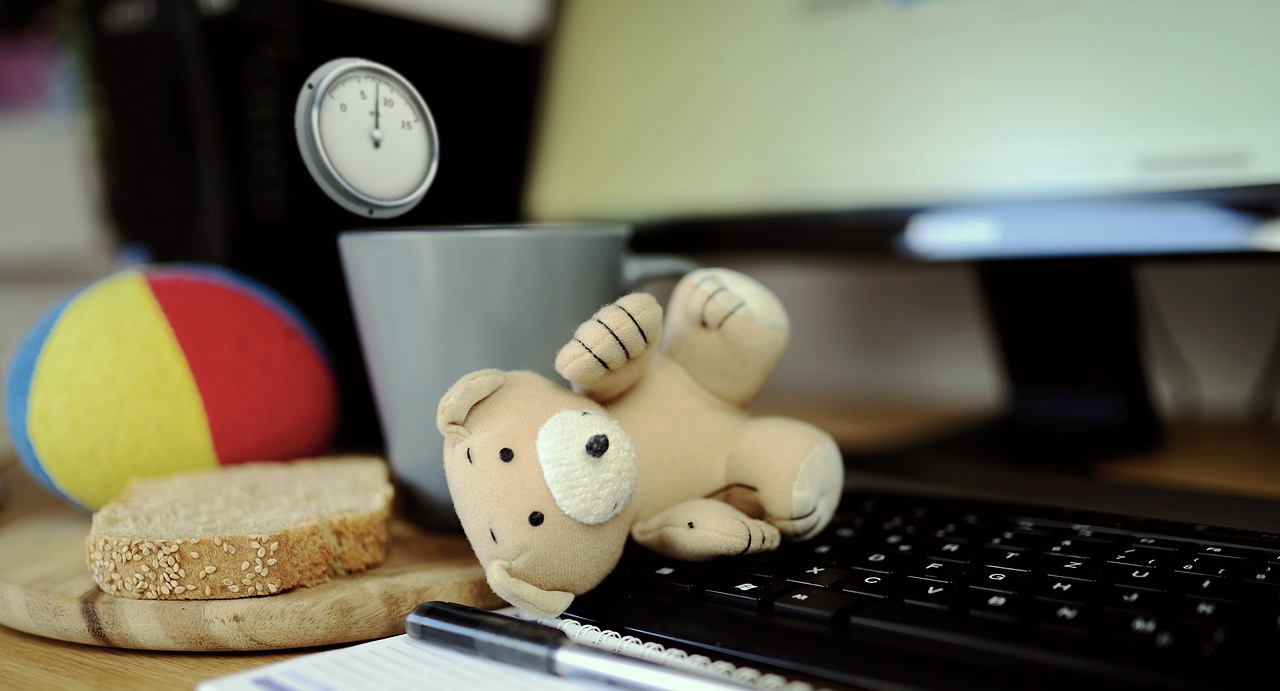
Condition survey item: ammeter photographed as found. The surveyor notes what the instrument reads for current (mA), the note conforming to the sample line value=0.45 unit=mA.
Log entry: value=7.5 unit=mA
